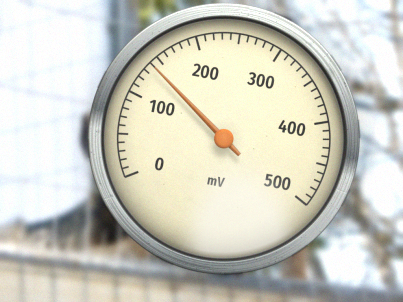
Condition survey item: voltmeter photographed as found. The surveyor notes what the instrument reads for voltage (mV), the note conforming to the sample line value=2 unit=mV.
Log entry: value=140 unit=mV
